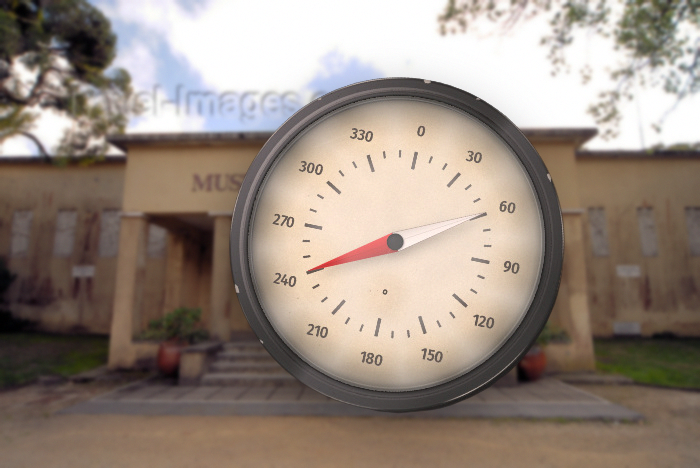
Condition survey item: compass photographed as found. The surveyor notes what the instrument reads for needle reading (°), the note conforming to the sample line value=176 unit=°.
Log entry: value=240 unit=°
